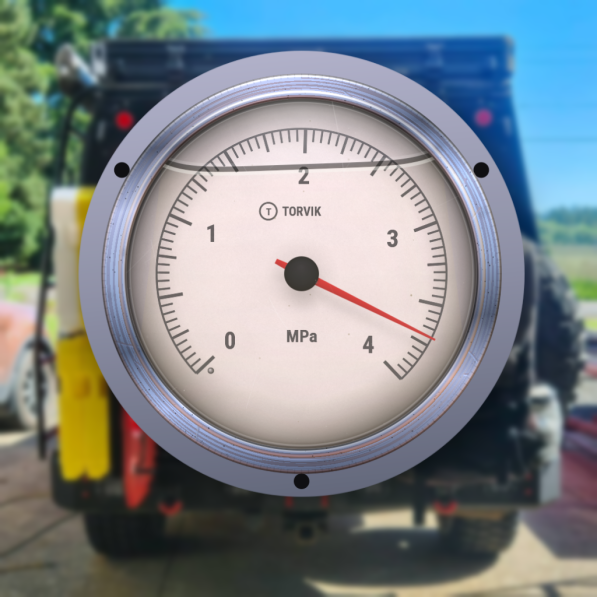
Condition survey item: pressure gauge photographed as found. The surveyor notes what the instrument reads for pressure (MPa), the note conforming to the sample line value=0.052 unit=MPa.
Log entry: value=3.7 unit=MPa
